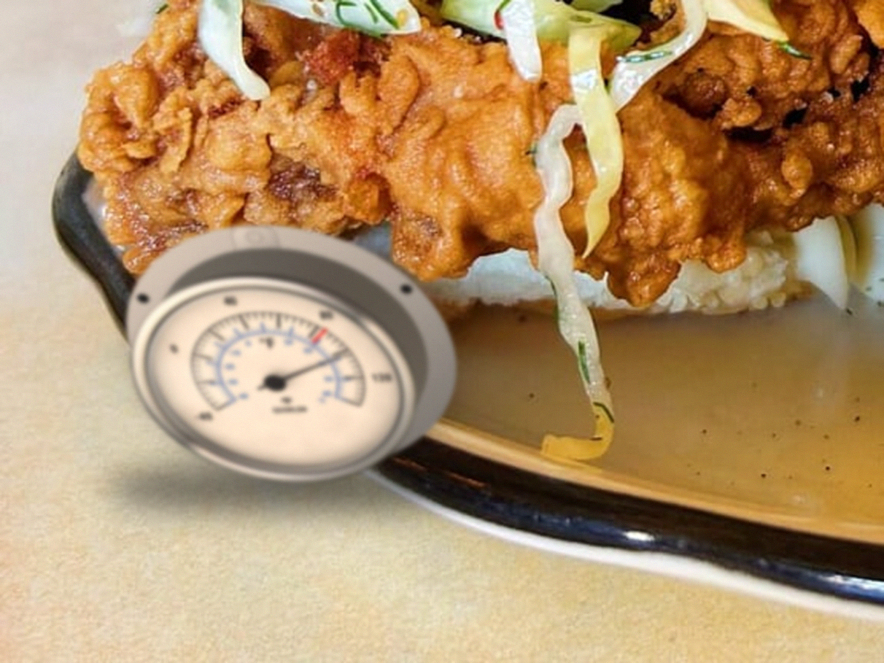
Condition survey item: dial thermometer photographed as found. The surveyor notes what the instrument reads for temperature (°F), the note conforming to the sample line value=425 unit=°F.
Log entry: value=100 unit=°F
